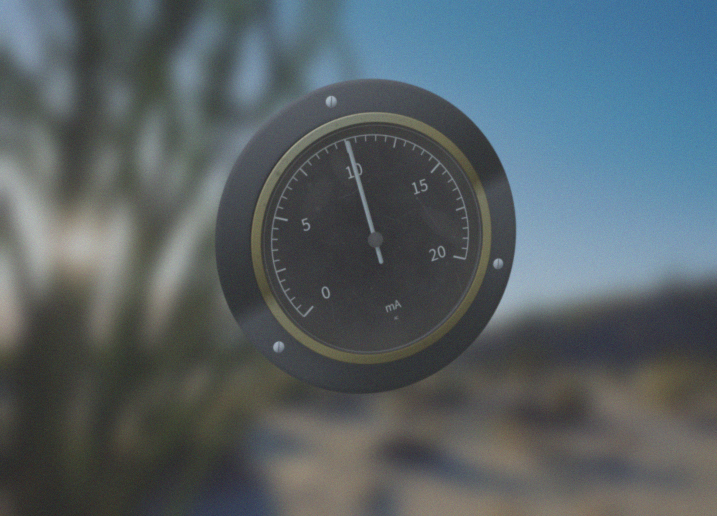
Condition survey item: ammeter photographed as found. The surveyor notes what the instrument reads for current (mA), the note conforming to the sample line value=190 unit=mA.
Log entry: value=10 unit=mA
